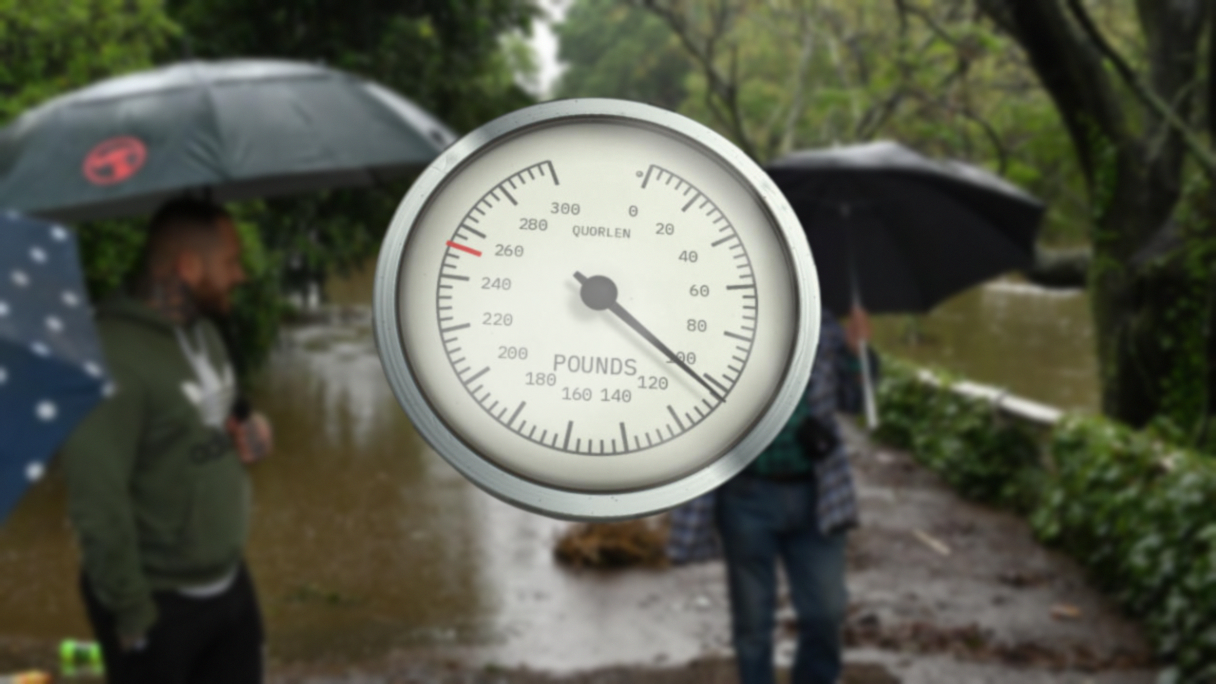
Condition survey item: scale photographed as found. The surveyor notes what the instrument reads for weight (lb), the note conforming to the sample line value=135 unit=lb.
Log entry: value=104 unit=lb
